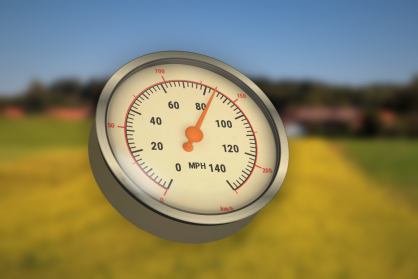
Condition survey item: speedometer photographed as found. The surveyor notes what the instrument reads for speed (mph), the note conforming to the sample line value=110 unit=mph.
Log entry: value=84 unit=mph
